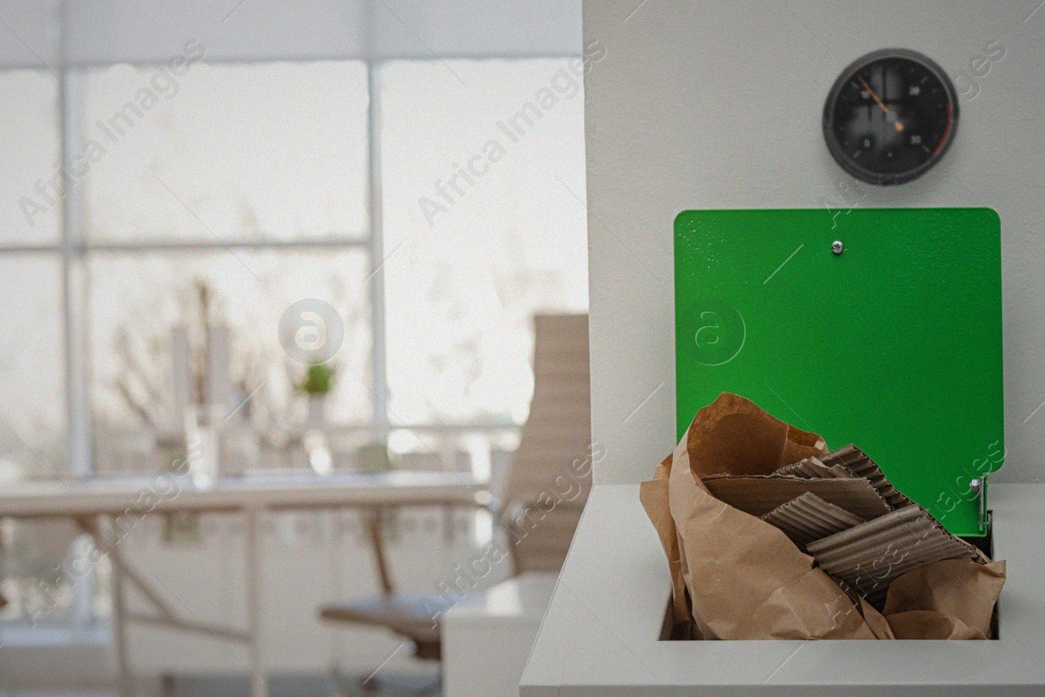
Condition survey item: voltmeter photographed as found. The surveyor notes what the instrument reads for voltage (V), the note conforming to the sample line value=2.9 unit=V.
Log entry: value=11 unit=V
